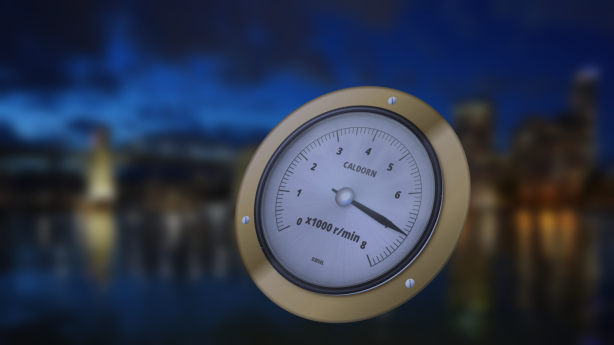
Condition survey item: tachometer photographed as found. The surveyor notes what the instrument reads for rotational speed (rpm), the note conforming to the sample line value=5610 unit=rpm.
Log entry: value=7000 unit=rpm
